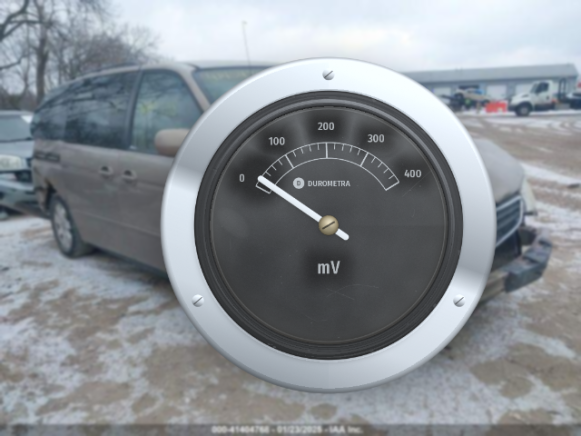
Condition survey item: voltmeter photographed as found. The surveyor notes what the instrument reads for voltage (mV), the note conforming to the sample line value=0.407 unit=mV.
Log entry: value=20 unit=mV
